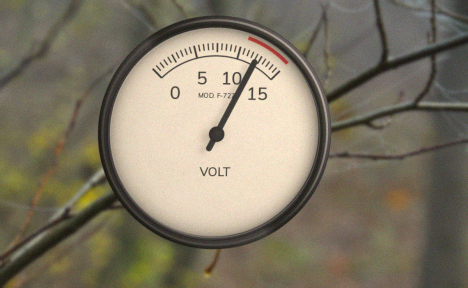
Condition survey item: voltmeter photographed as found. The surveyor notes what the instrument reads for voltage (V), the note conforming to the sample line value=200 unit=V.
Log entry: value=12 unit=V
